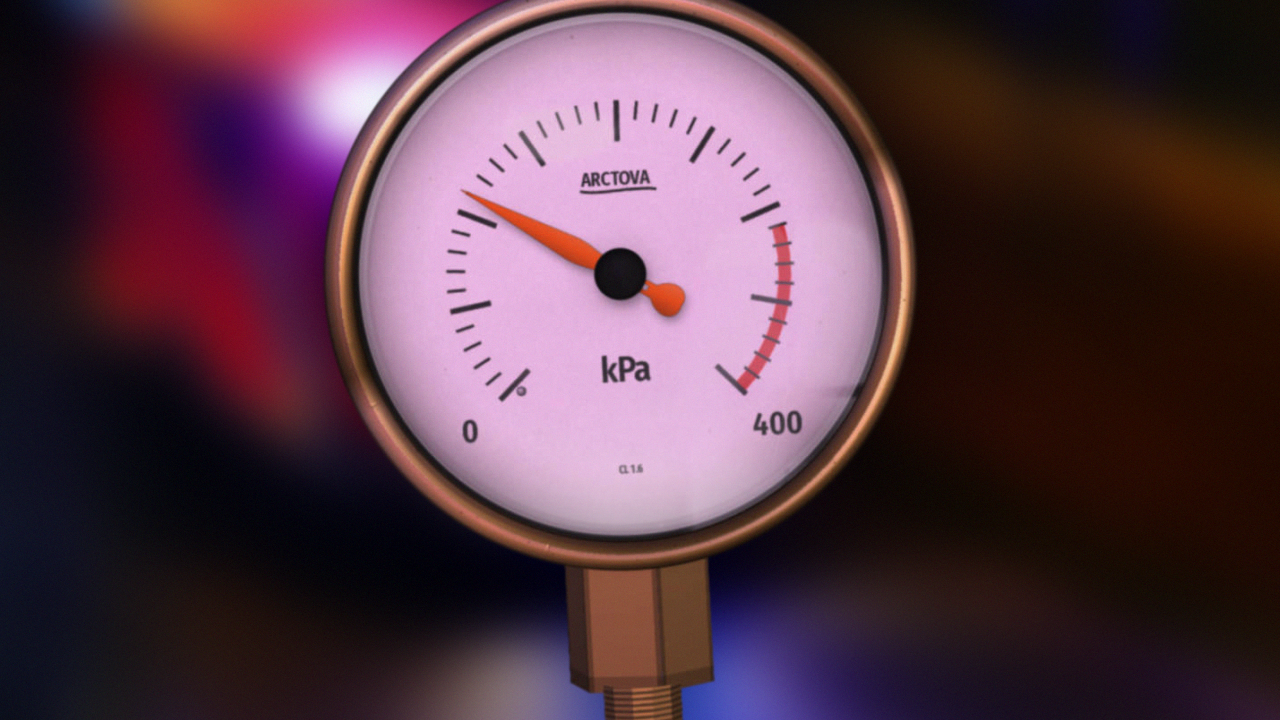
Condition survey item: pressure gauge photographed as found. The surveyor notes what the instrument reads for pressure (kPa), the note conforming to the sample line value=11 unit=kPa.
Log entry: value=110 unit=kPa
